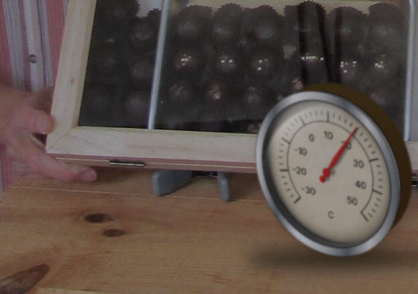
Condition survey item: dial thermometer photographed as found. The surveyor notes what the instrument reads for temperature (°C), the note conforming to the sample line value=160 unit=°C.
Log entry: value=20 unit=°C
